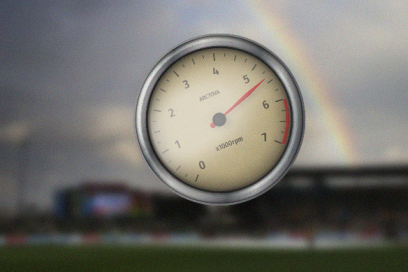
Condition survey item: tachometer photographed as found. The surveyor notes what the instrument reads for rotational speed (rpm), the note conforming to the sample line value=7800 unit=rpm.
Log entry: value=5375 unit=rpm
